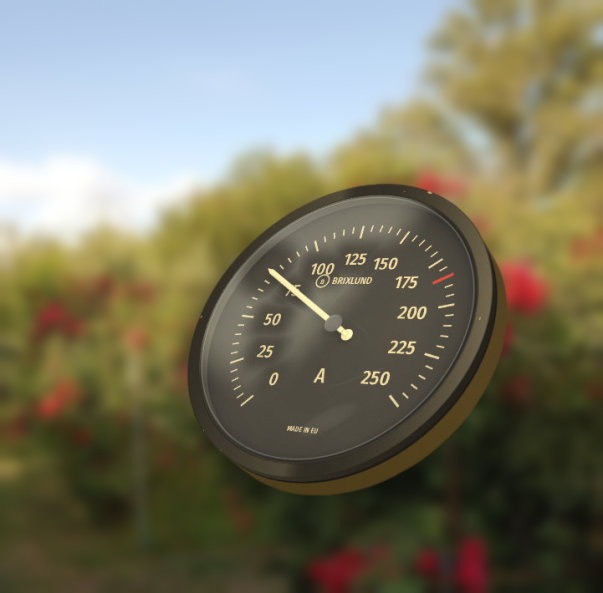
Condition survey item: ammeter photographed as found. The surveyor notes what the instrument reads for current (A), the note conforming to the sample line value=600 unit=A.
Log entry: value=75 unit=A
